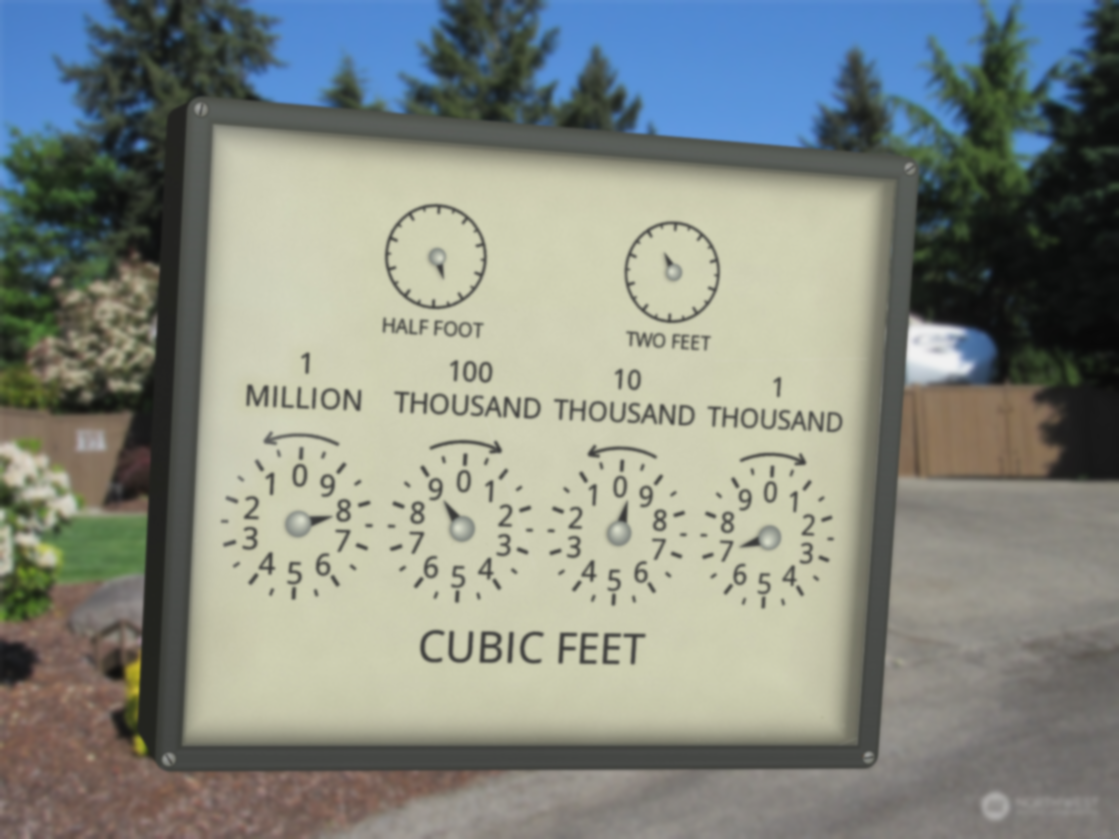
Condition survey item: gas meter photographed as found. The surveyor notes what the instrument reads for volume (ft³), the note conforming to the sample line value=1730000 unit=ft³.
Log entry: value=789700 unit=ft³
